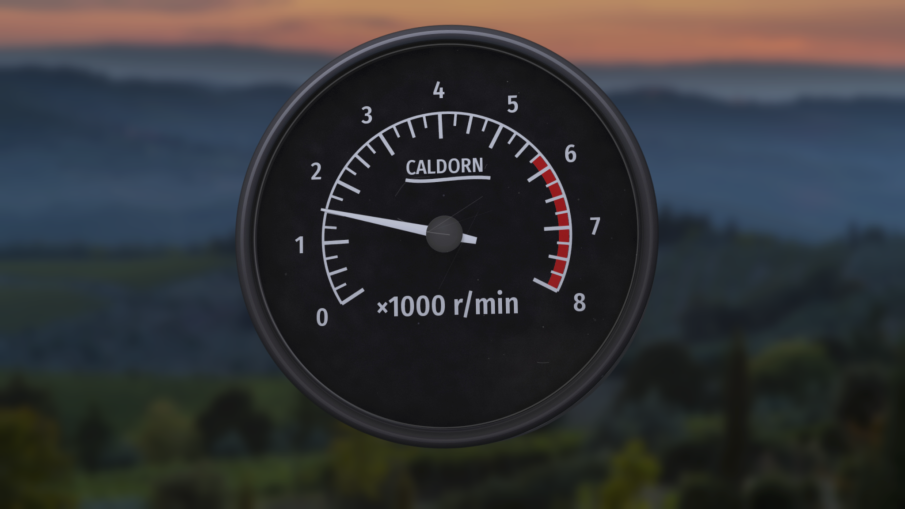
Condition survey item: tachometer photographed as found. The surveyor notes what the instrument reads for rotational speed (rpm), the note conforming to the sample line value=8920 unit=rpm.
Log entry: value=1500 unit=rpm
